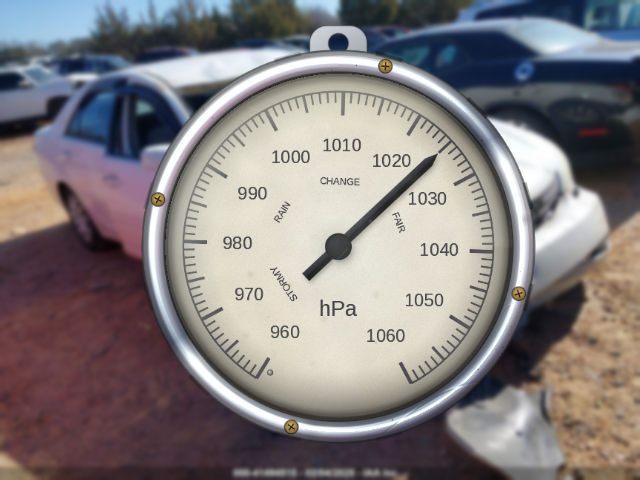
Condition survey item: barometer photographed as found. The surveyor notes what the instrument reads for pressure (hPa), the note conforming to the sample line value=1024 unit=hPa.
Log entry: value=1025 unit=hPa
